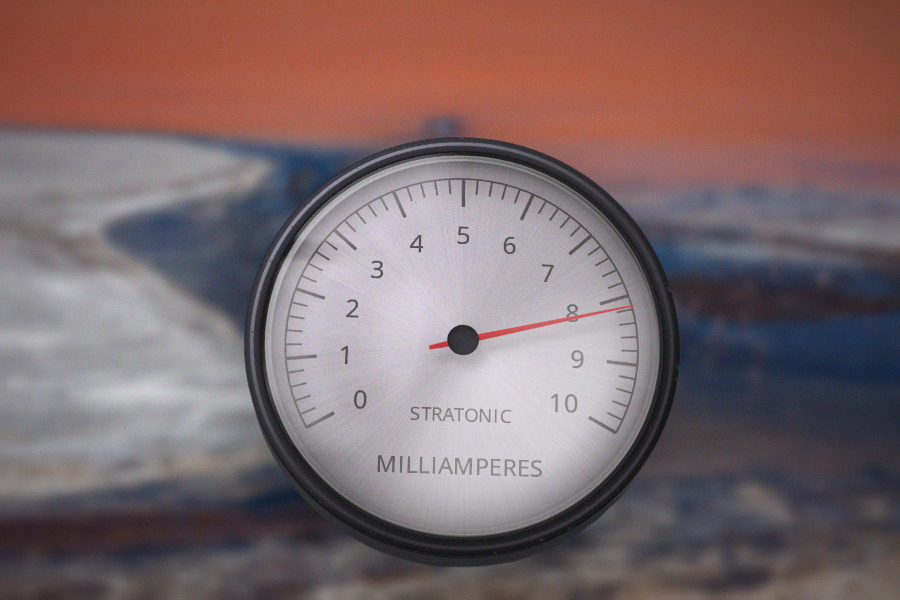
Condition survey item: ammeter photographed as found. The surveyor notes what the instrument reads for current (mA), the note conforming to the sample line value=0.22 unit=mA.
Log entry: value=8.2 unit=mA
